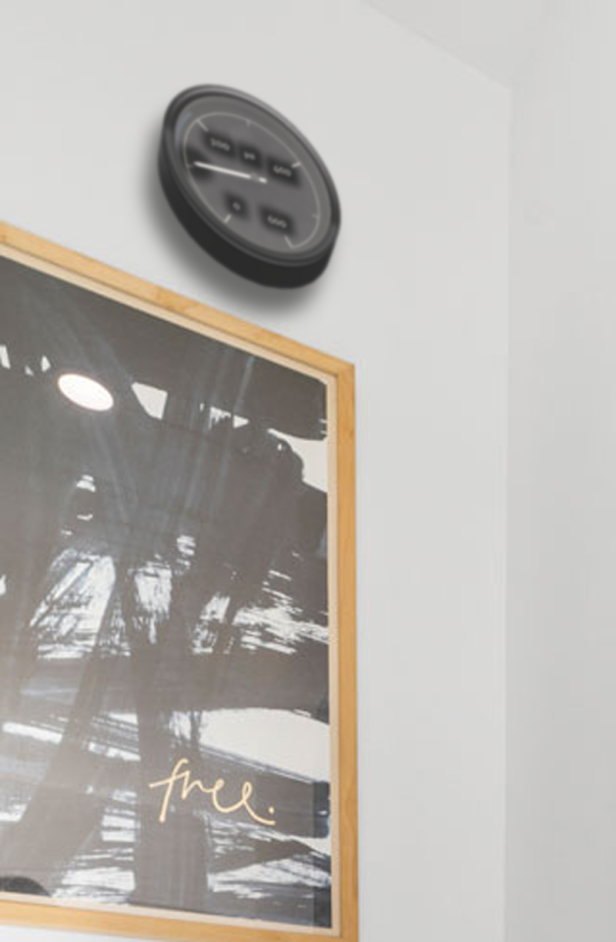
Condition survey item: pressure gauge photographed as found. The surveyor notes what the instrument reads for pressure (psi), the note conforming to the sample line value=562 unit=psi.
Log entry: value=100 unit=psi
